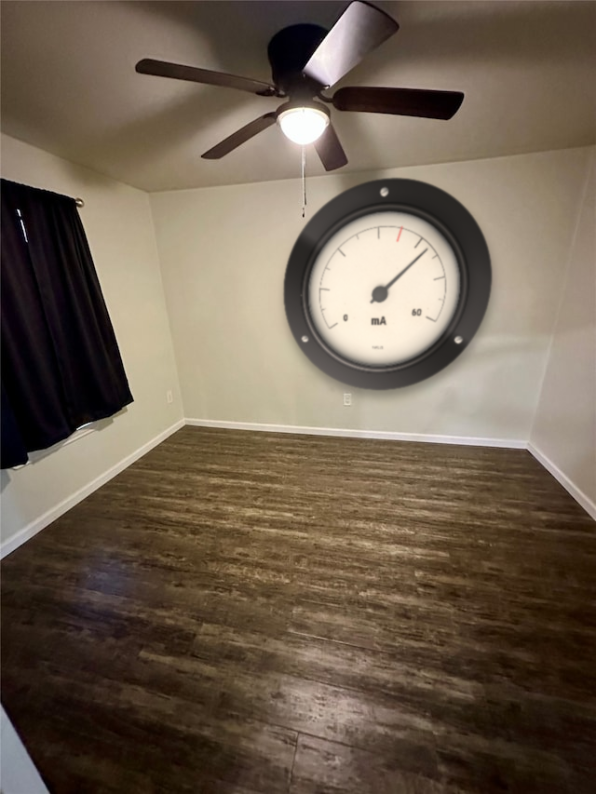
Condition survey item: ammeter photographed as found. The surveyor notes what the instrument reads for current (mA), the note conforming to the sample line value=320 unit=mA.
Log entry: value=42.5 unit=mA
